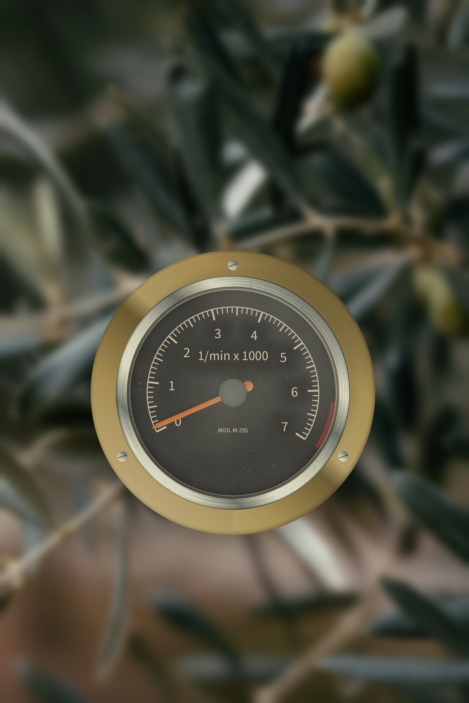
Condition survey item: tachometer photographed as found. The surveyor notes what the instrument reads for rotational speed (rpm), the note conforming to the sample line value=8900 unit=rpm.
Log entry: value=100 unit=rpm
